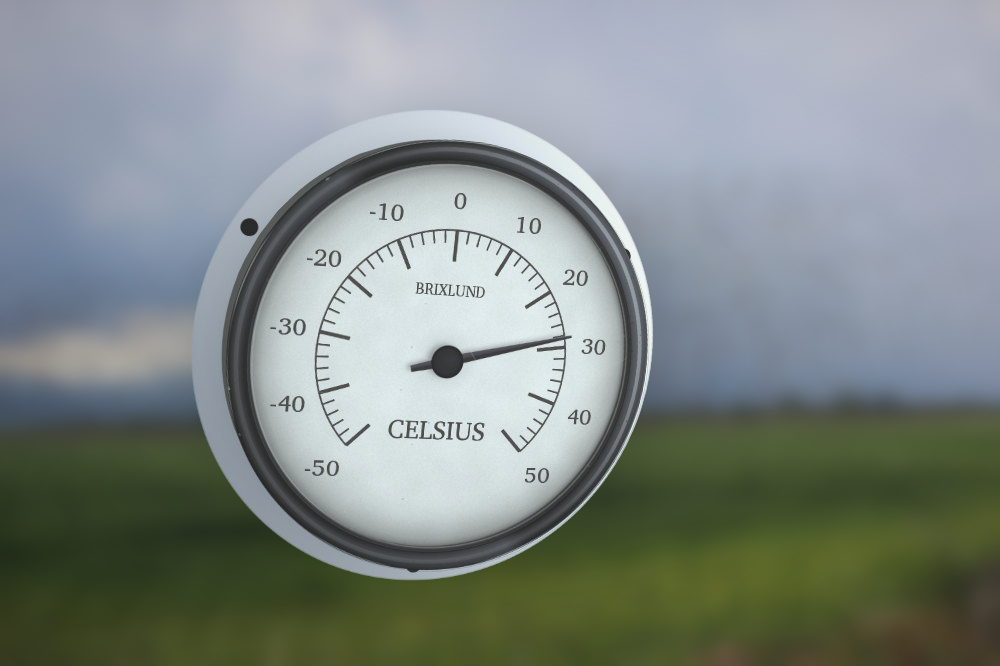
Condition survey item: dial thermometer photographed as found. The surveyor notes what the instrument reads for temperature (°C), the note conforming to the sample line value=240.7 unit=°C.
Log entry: value=28 unit=°C
